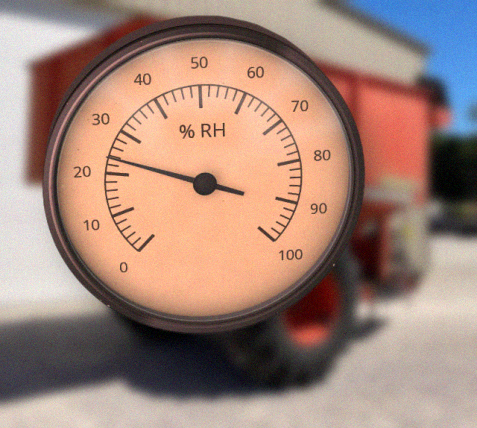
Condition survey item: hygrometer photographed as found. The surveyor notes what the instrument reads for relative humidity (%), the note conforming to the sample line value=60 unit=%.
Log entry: value=24 unit=%
